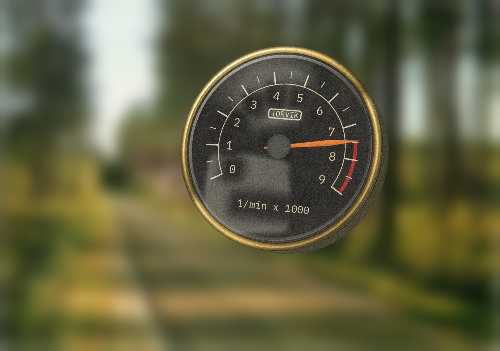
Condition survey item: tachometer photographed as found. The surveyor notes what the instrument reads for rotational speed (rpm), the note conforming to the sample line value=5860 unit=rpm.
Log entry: value=7500 unit=rpm
